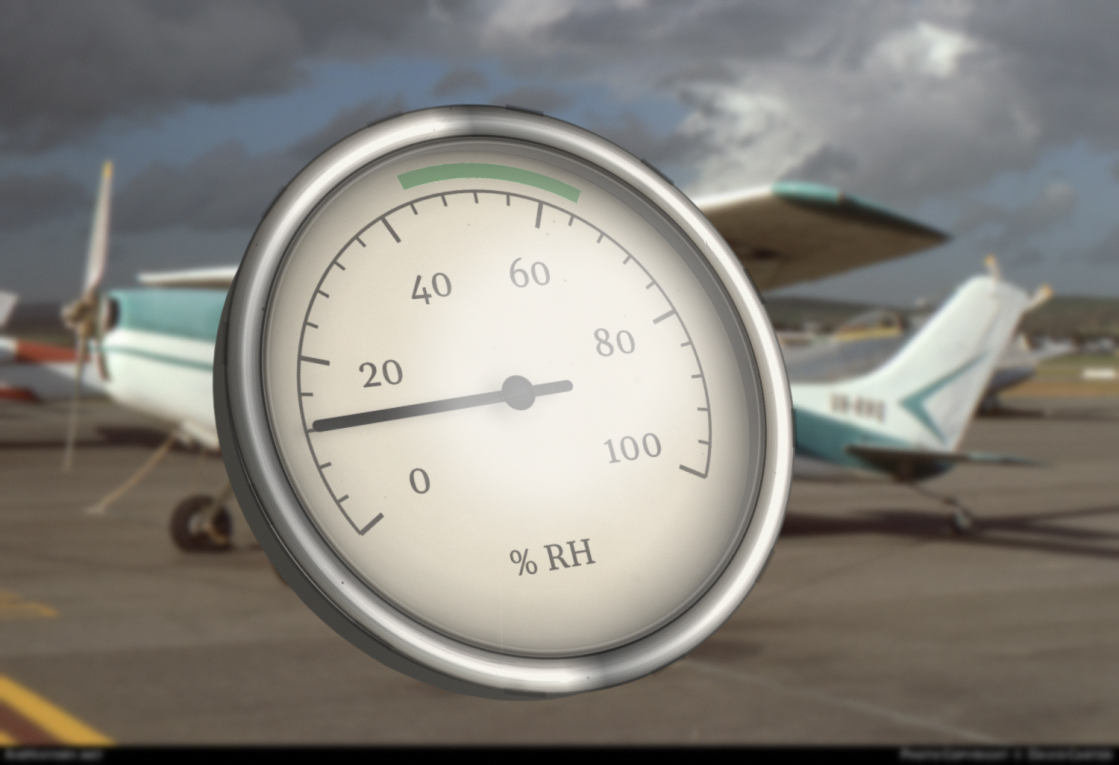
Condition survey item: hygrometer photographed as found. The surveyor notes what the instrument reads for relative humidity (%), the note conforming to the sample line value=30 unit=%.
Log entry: value=12 unit=%
